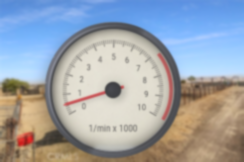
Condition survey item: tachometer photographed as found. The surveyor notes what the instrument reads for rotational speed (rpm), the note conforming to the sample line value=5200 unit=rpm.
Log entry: value=500 unit=rpm
